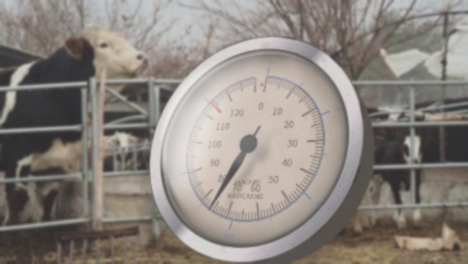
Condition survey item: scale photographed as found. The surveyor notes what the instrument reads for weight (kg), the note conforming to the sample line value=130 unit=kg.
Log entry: value=75 unit=kg
